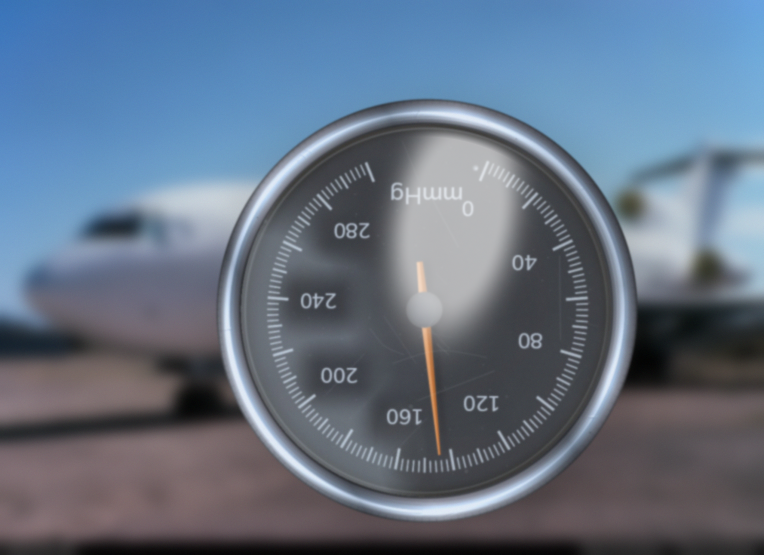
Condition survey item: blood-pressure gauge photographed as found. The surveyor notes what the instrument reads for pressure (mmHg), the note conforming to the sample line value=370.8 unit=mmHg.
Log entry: value=144 unit=mmHg
